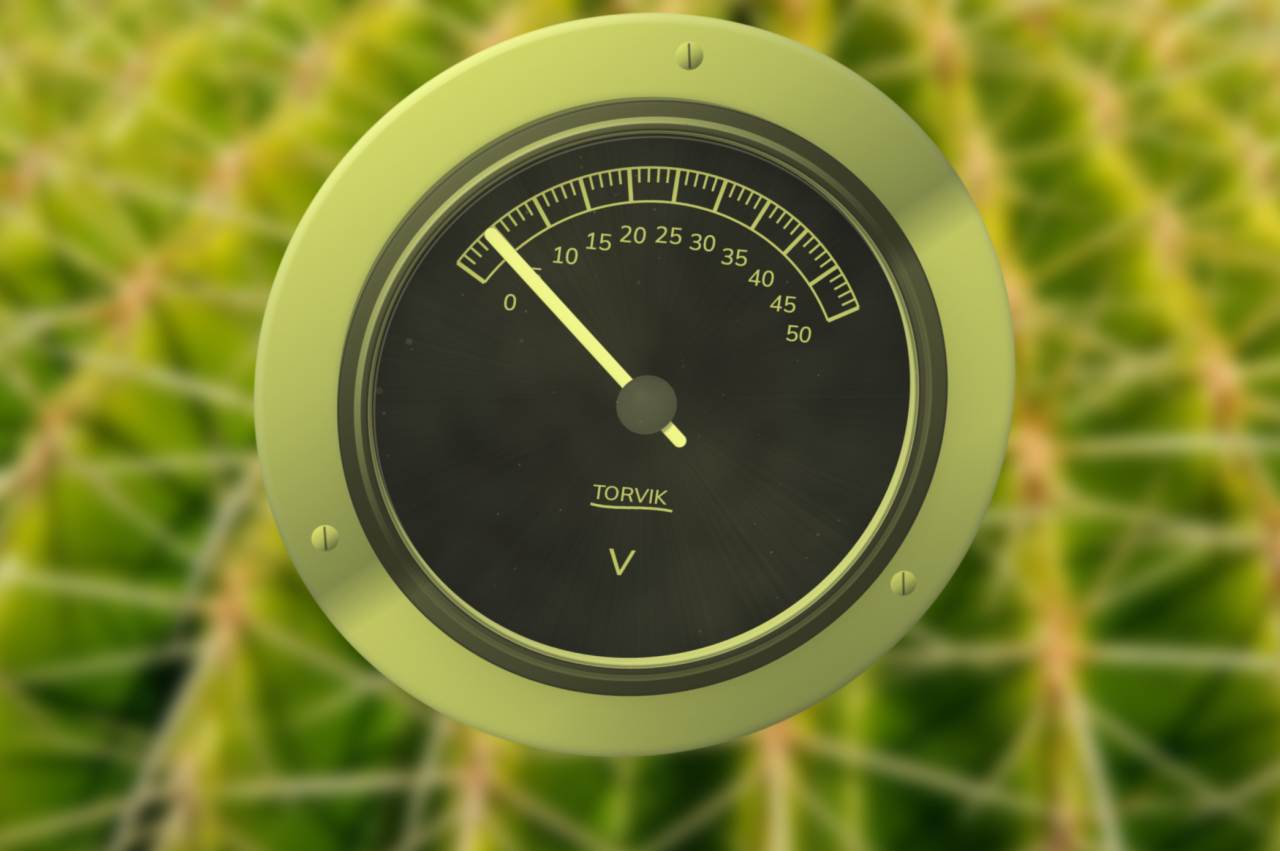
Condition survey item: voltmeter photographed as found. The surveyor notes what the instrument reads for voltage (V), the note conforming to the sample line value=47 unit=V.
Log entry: value=4.5 unit=V
